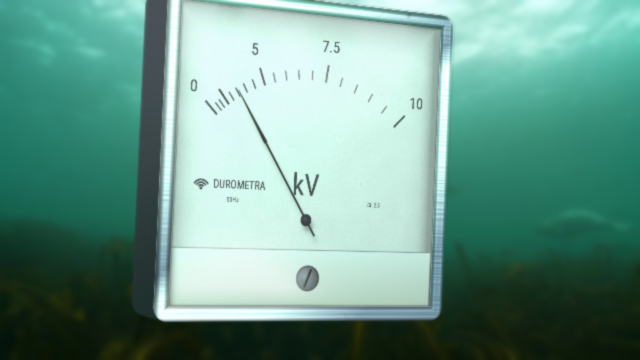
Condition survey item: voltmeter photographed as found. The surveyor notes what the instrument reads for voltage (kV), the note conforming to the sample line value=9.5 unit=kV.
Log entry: value=3.5 unit=kV
